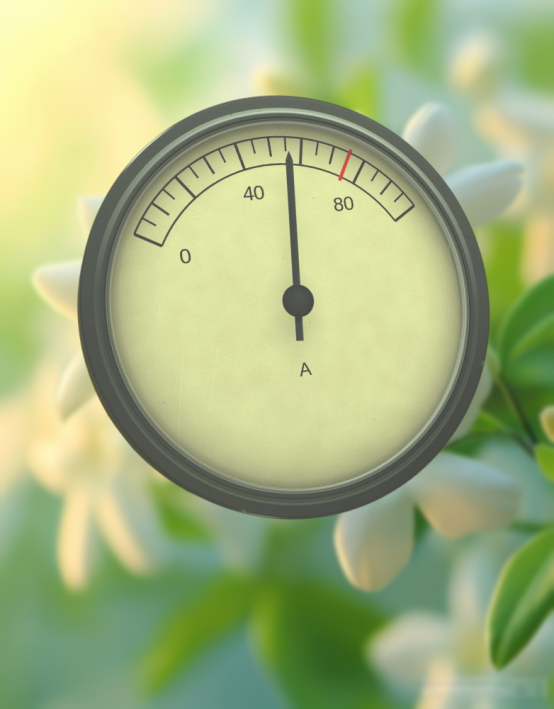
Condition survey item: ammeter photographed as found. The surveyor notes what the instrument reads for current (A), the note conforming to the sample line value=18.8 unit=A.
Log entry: value=55 unit=A
